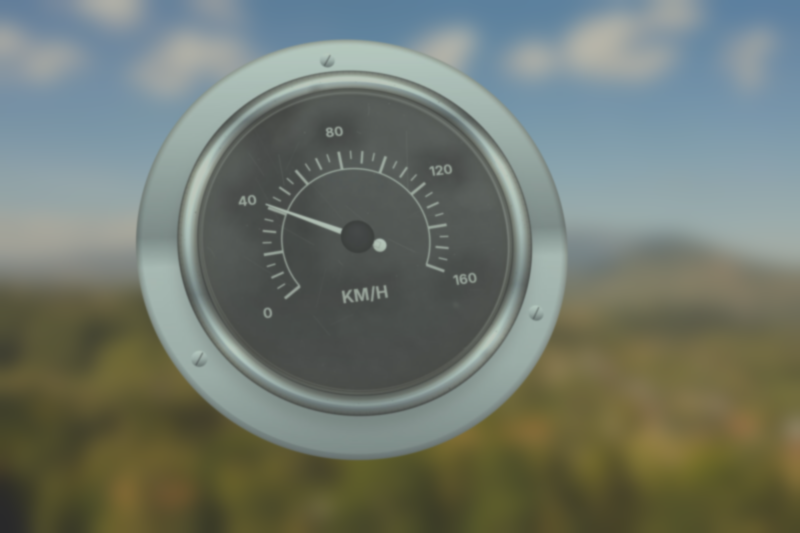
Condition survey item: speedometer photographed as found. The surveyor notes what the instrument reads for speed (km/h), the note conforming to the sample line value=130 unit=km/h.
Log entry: value=40 unit=km/h
